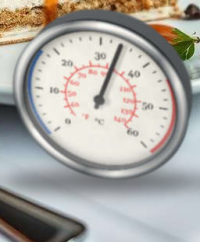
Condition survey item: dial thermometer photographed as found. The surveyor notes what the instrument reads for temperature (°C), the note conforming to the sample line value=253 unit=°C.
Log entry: value=34 unit=°C
